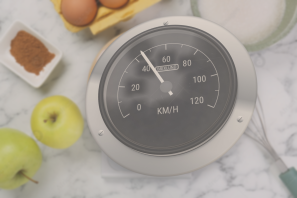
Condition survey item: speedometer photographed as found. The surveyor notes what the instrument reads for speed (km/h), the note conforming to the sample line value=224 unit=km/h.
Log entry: value=45 unit=km/h
